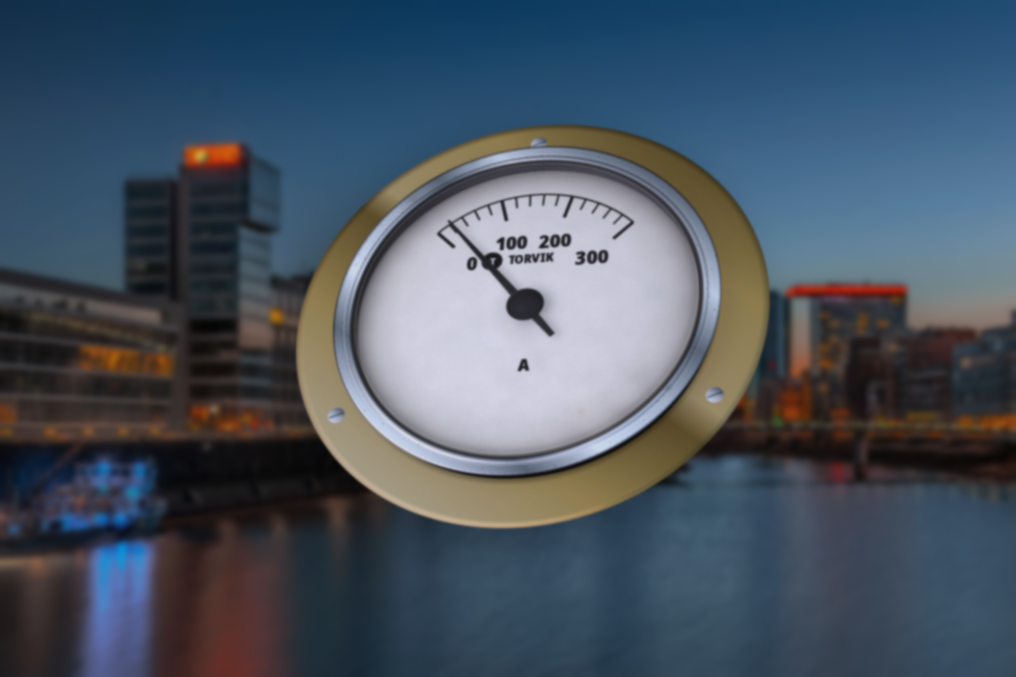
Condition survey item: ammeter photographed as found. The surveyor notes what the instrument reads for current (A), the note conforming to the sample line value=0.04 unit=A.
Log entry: value=20 unit=A
